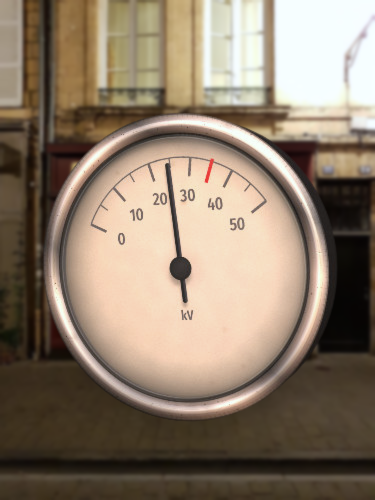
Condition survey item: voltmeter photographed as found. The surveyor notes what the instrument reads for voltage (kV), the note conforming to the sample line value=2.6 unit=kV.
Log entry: value=25 unit=kV
